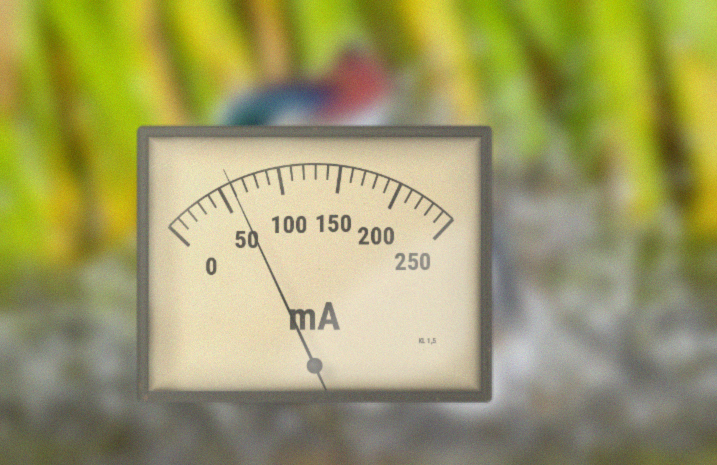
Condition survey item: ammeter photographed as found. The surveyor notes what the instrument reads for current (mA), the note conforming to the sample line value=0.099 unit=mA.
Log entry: value=60 unit=mA
